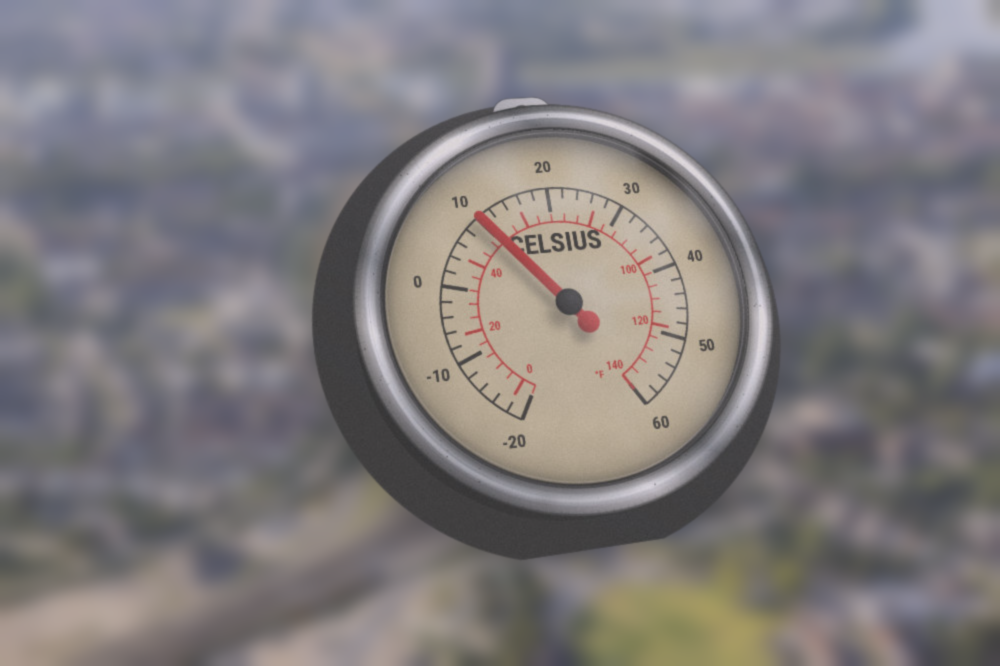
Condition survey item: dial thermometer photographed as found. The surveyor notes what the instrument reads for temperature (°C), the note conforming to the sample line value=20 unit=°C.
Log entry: value=10 unit=°C
